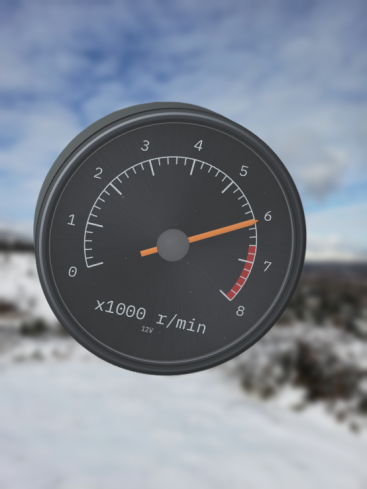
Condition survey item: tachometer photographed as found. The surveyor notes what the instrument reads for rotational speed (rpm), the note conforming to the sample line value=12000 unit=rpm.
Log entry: value=6000 unit=rpm
